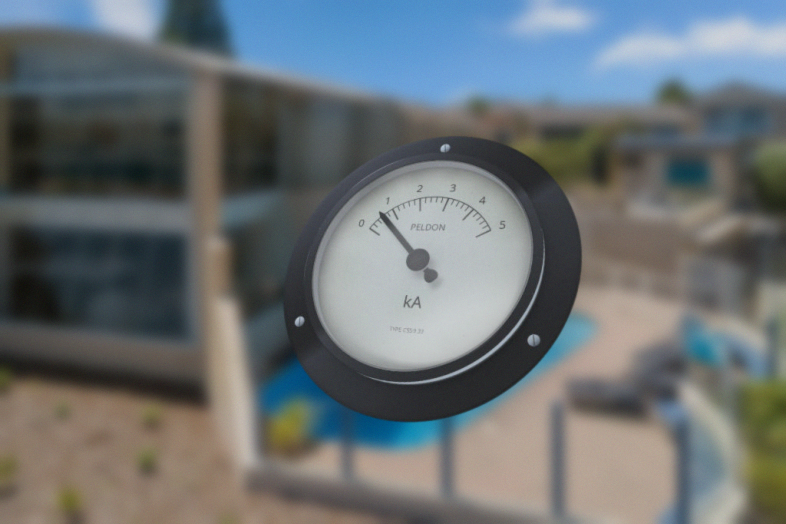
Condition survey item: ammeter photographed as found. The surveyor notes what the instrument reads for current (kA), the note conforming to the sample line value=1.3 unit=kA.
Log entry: value=0.6 unit=kA
